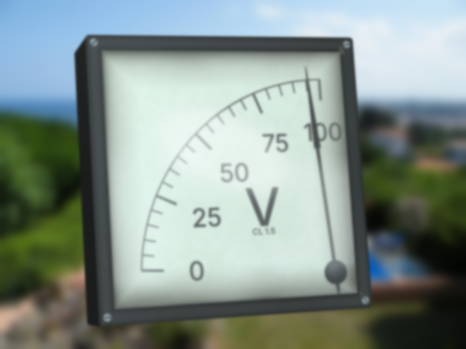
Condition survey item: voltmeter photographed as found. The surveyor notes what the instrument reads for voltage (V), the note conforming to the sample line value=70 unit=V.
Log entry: value=95 unit=V
